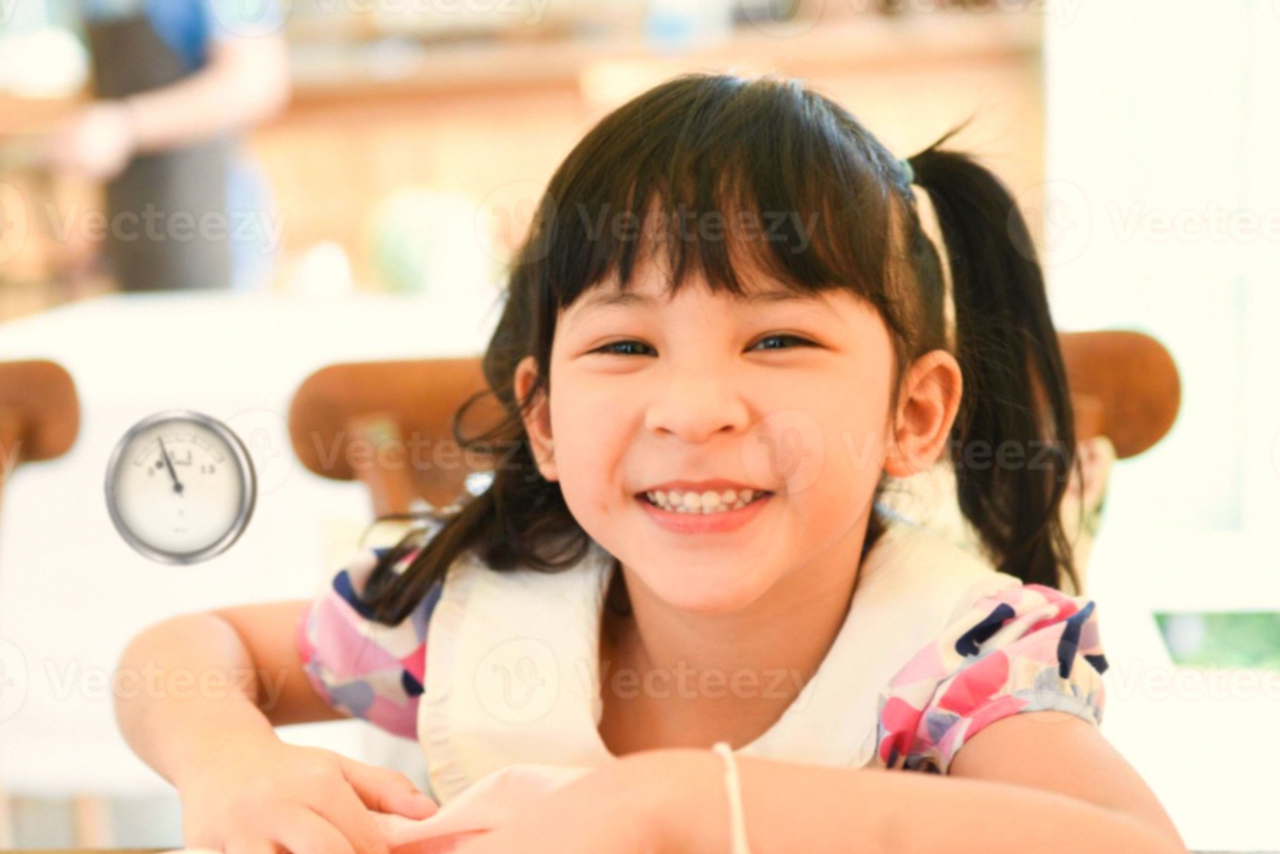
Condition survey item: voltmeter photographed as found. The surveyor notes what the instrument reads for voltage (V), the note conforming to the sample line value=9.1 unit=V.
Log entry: value=0.5 unit=V
